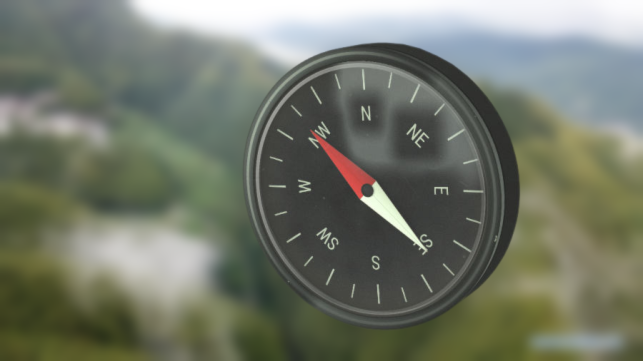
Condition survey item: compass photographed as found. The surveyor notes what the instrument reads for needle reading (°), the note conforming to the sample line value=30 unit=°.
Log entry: value=315 unit=°
